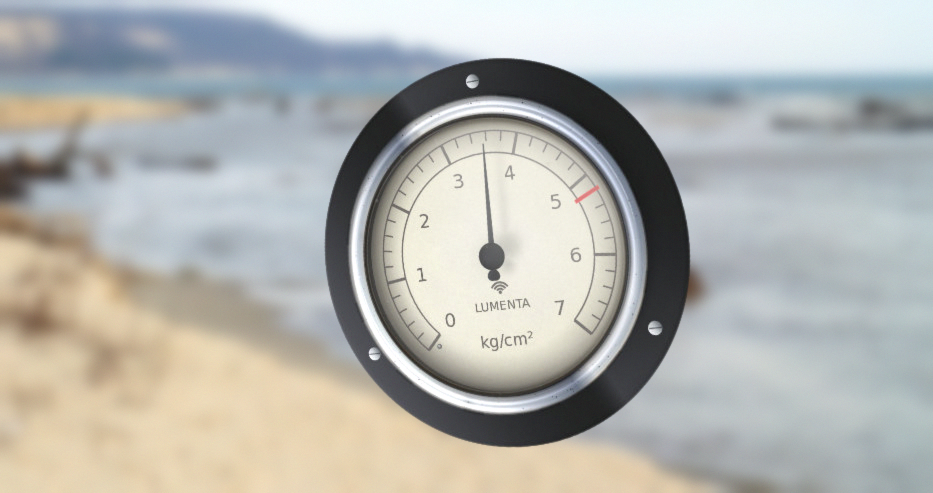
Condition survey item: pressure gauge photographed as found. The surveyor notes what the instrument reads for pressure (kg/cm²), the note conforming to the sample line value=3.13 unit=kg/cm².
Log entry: value=3.6 unit=kg/cm²
